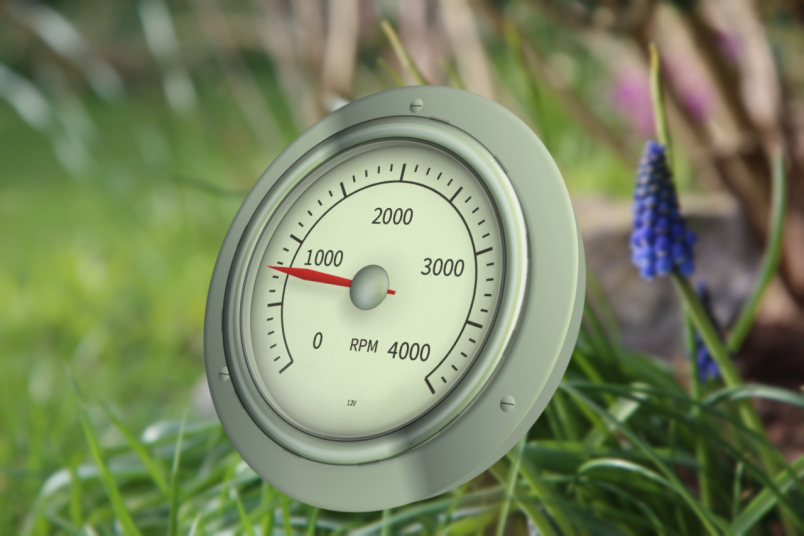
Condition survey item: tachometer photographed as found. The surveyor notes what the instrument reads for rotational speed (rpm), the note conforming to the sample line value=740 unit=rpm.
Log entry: value=750 unit=rpm
